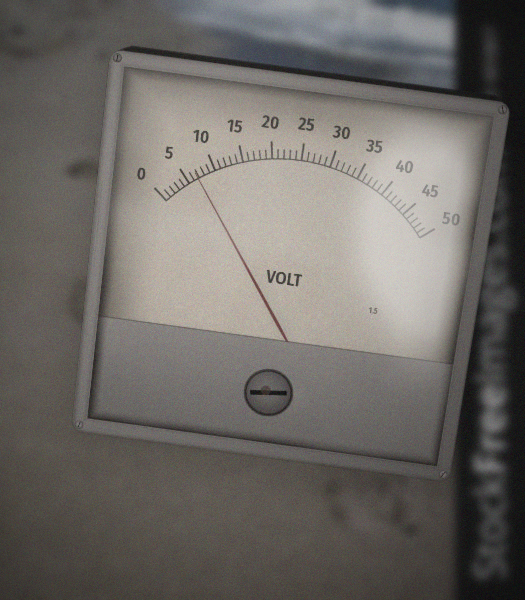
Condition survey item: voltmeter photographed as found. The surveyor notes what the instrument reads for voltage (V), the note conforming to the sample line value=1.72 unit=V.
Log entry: value=7 unit=V
